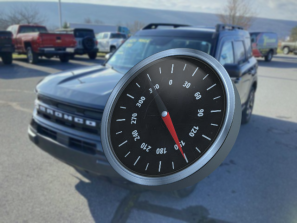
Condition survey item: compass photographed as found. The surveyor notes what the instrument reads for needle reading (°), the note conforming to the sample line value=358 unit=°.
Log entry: value=150 unit=°
